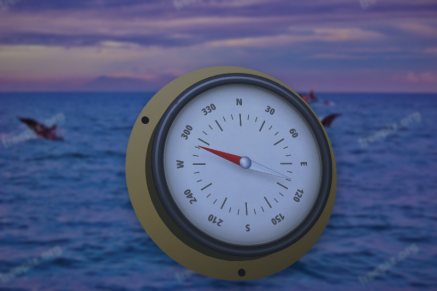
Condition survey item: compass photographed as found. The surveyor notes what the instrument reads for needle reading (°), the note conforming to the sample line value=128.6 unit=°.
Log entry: value=290 unit=°
